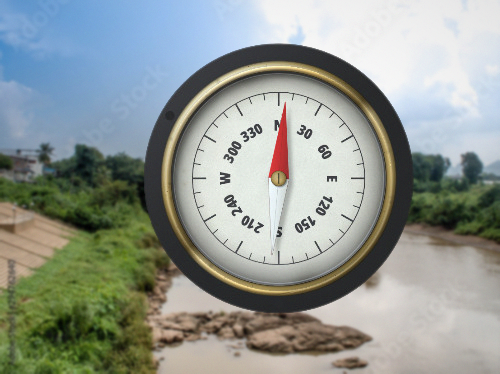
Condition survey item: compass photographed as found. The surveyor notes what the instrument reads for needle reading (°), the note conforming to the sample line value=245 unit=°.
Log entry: value=5 unit=°
